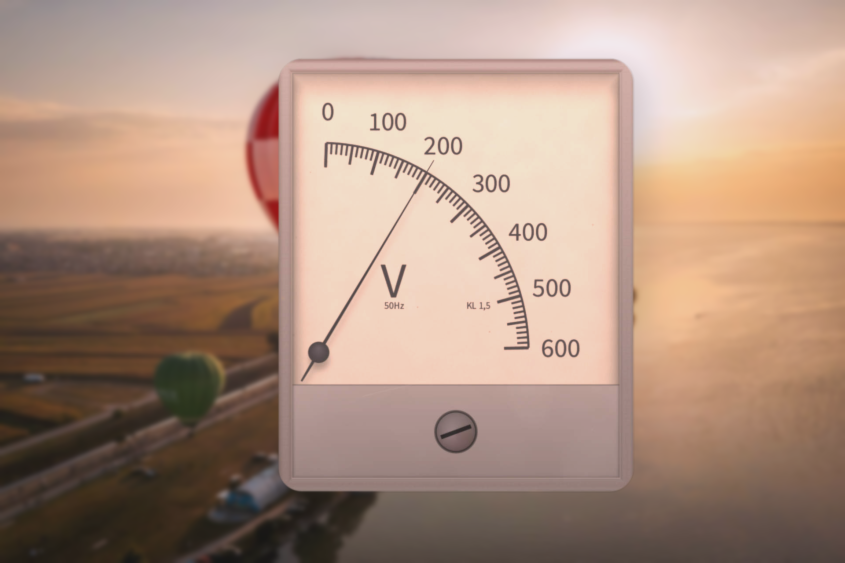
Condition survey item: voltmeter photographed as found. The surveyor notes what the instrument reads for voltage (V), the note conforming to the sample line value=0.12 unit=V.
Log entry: value=200 unit=V
